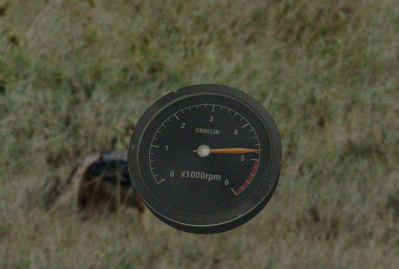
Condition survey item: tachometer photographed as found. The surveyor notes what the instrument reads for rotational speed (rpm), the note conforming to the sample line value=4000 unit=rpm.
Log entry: value=4800 unit=rpm
